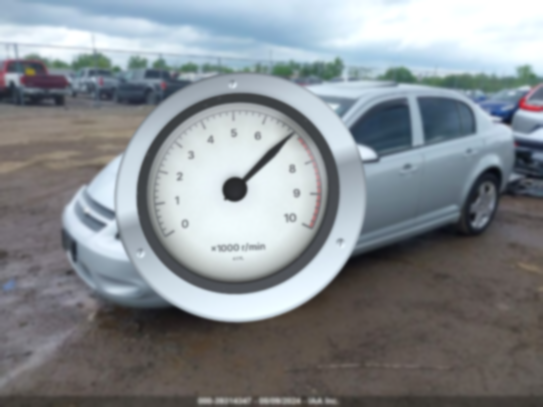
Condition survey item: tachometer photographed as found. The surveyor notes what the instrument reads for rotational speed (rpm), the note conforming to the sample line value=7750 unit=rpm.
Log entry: value=7000 unit=rpm
